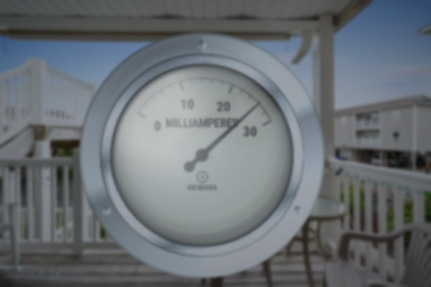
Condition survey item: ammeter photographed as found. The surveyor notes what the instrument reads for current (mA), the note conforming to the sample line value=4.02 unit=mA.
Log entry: value=26 unit=mA
